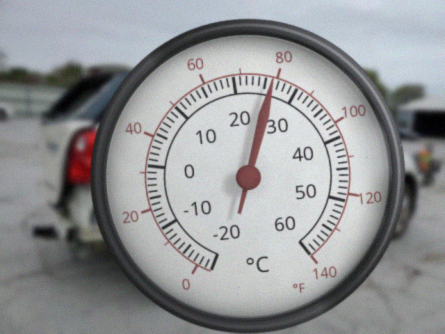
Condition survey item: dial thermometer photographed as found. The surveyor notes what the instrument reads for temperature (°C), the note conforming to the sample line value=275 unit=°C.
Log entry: value=26 unit=°C
